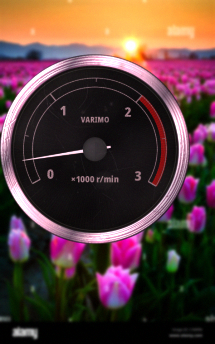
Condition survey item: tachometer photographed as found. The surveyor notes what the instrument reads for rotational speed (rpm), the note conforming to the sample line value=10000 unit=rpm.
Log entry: value=250 unit=rpm
